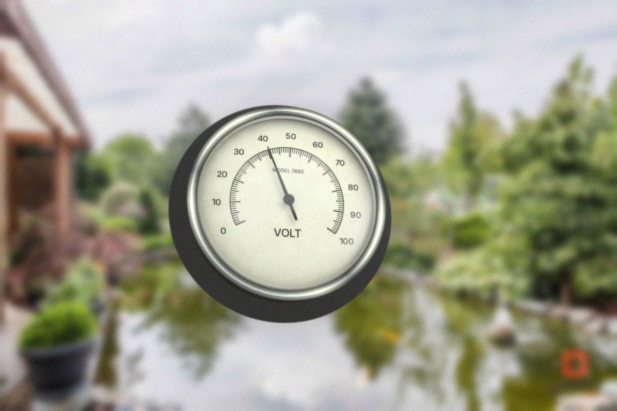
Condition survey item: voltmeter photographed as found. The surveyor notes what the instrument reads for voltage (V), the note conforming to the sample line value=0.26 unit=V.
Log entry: value=40 unit=V
